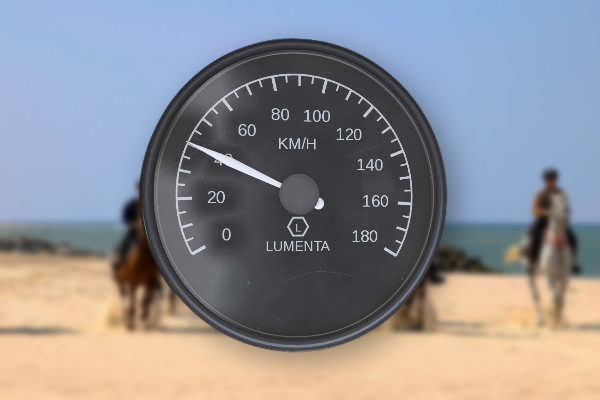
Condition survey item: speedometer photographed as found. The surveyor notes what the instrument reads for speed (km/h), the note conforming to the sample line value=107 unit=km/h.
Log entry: value=40 unit=km/h
